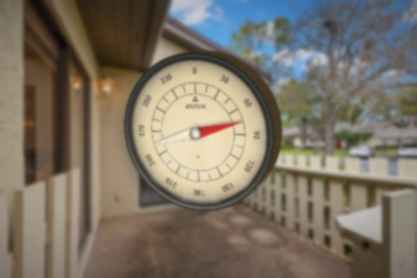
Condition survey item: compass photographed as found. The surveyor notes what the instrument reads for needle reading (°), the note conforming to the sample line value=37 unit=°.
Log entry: value=75 unit=°
